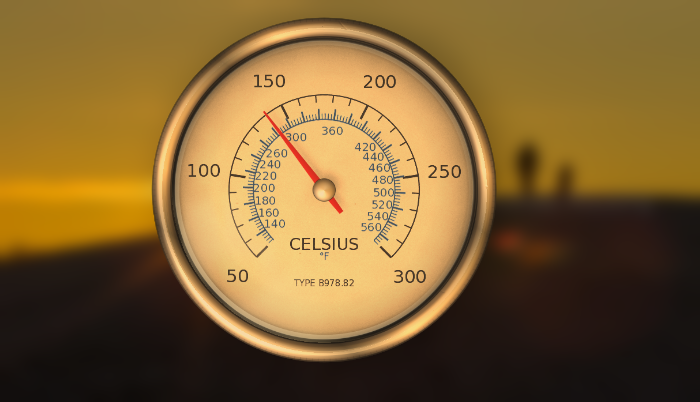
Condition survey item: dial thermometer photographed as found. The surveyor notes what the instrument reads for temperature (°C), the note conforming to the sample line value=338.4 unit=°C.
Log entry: value=140 unit=°C
